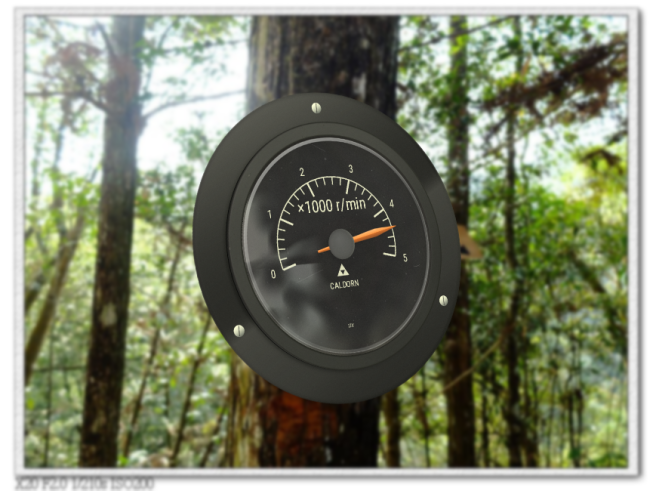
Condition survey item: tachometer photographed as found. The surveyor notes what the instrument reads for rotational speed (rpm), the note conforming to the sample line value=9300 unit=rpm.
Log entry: value=4400 unit=rpm
